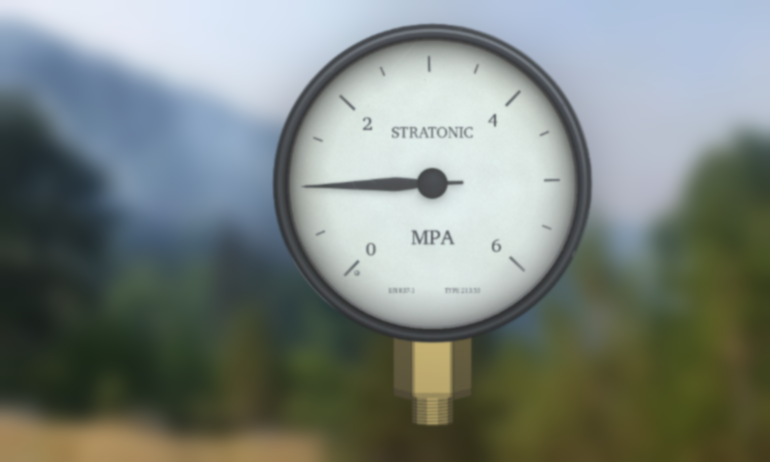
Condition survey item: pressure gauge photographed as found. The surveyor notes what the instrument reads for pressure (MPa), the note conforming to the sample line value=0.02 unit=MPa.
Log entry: value=1 unit=MPa
